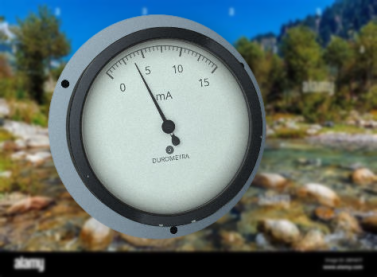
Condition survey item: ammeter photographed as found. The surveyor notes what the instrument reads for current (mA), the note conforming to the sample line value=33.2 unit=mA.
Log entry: value=3.5 unit=mA
